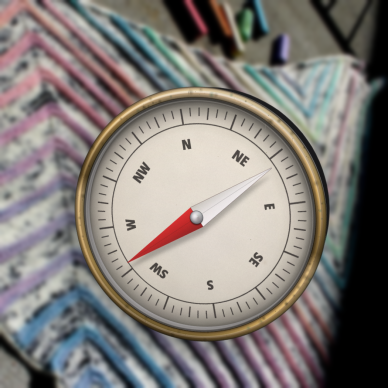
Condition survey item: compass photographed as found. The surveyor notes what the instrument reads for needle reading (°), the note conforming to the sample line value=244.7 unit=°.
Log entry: value=245 unit=°
